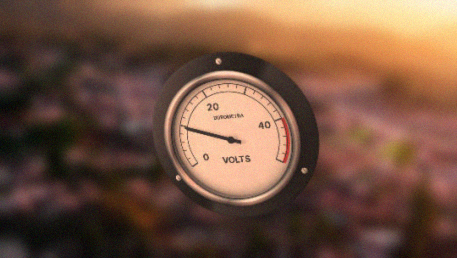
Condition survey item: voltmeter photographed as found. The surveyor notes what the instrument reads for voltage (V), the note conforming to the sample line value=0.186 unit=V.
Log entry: value=10 unit=V
